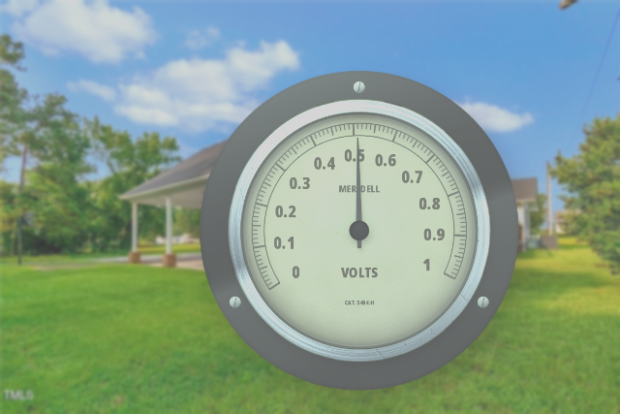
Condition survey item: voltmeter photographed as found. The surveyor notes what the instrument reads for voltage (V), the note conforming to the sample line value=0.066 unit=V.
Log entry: value=0.51 unit=V
